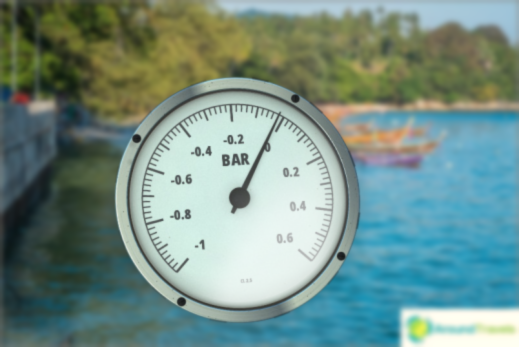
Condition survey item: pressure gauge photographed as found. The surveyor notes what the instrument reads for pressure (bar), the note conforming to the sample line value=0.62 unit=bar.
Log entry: value=-0.02 unit=bar
